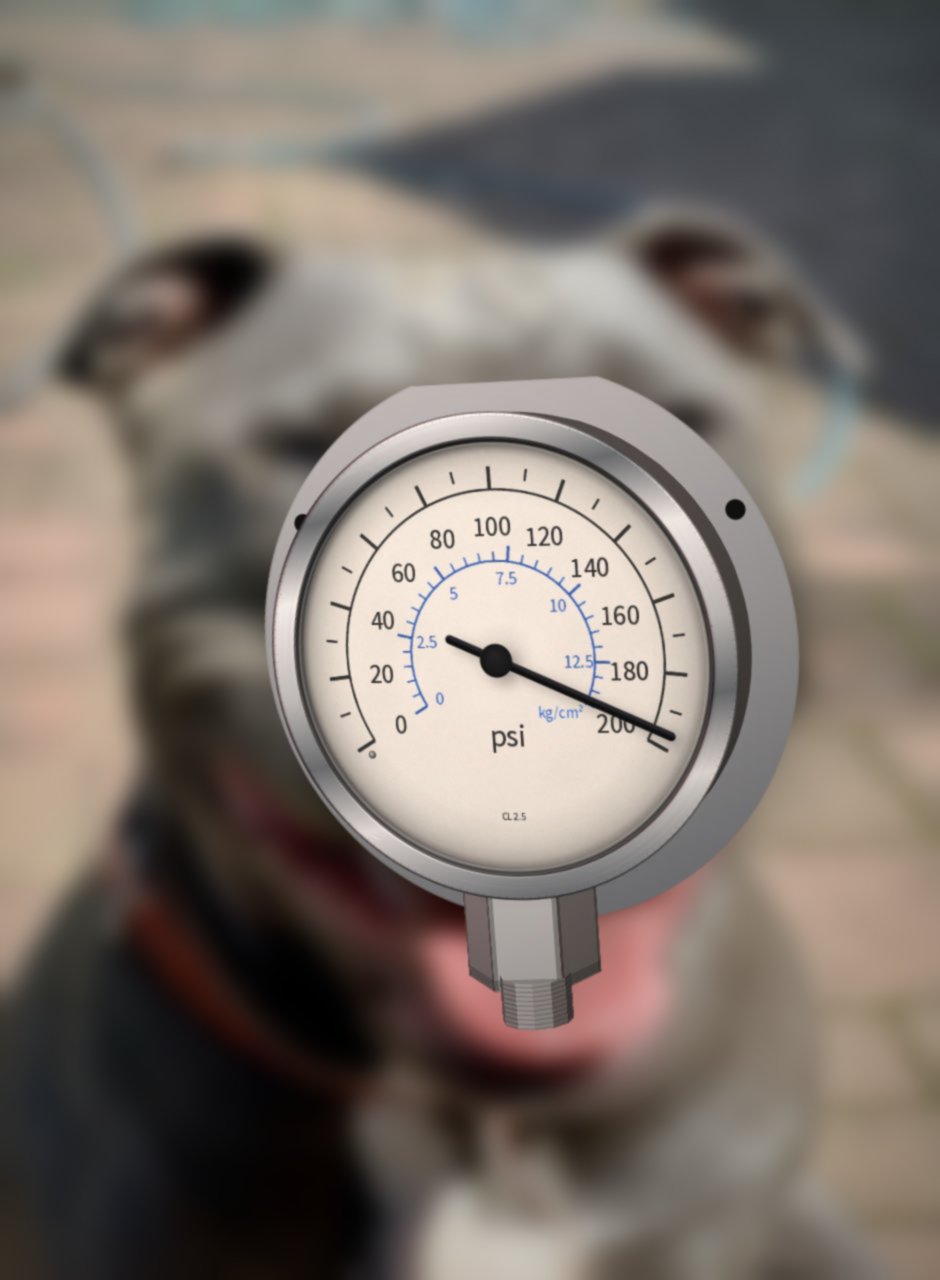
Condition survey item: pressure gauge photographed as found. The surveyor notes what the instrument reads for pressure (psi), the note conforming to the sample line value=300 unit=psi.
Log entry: value=195 unit=psi
